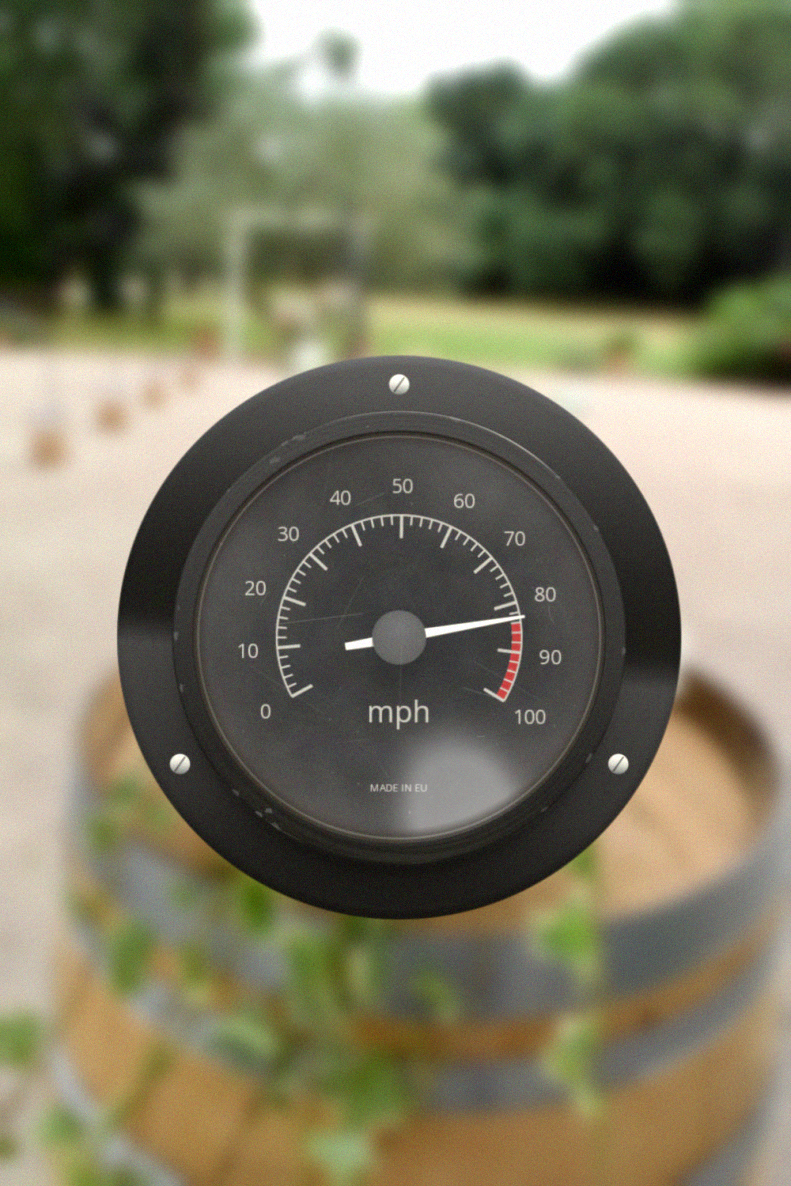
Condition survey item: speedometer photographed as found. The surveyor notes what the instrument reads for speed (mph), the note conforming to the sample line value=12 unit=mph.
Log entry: value=83 unit=mph
